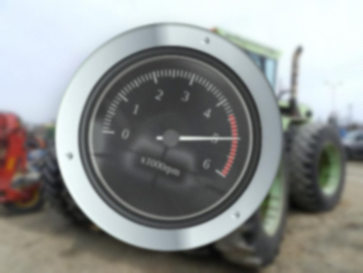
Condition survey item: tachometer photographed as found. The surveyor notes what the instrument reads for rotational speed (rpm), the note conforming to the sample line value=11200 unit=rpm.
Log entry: value=5000 unit=rpm
